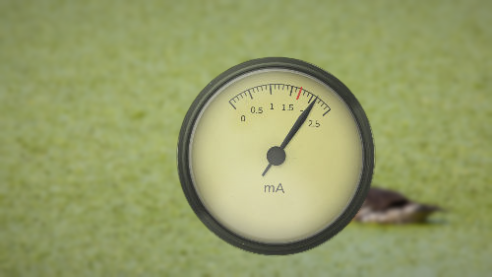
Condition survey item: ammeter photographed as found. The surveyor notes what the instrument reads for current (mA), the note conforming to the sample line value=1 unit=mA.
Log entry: value=2.1 unit=mA
